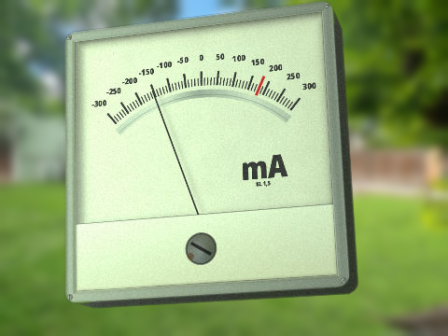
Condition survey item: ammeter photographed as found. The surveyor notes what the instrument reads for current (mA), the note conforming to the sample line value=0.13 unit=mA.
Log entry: value=-150 unit=mA
